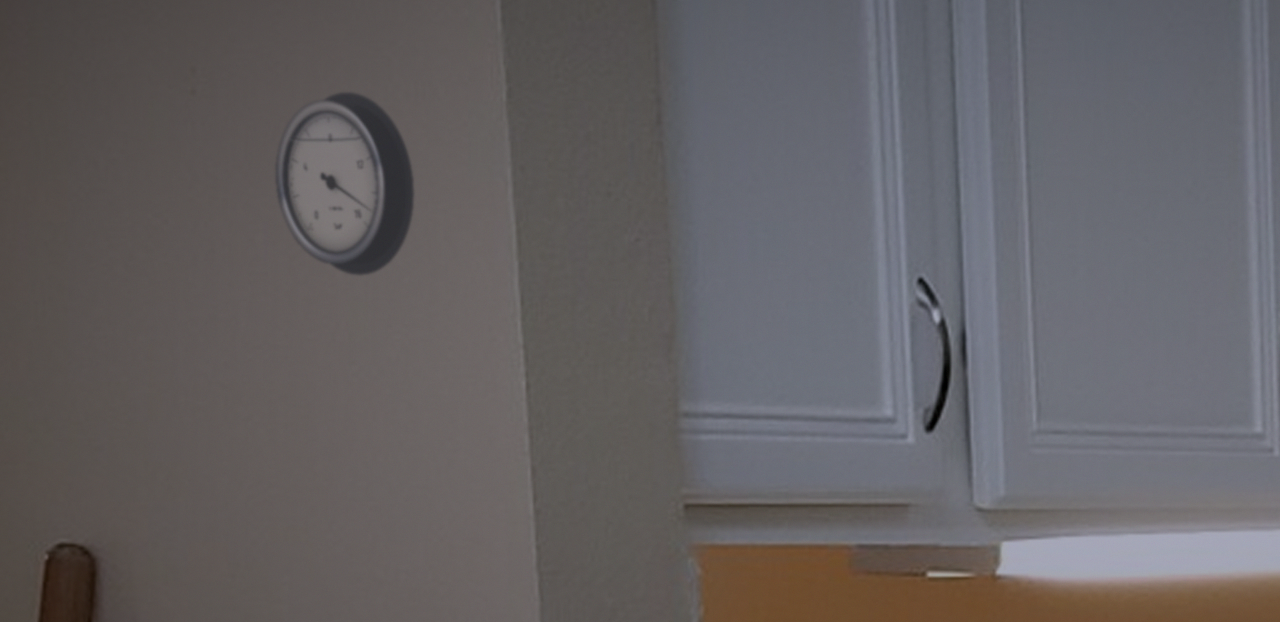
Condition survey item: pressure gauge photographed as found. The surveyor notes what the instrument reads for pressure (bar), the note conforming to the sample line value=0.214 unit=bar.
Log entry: value=15 unit=bar
